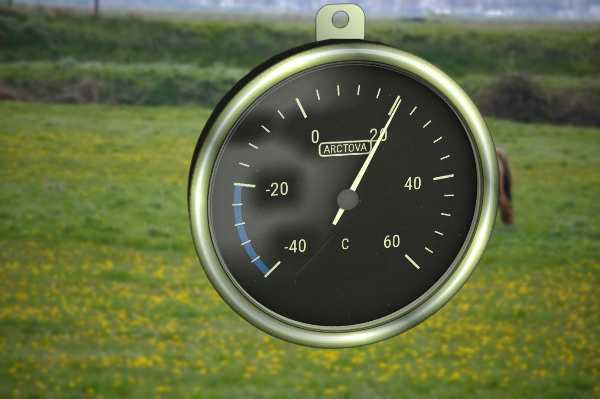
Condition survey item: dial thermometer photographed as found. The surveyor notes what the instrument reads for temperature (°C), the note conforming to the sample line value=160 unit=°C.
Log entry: value=20 unit=°C
